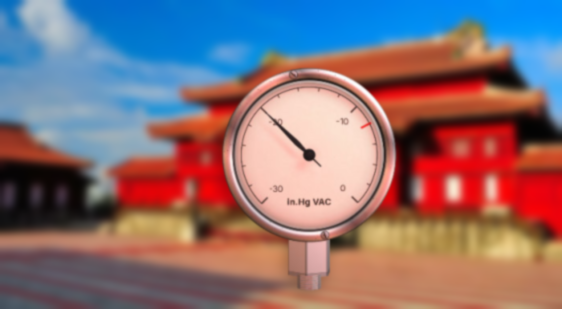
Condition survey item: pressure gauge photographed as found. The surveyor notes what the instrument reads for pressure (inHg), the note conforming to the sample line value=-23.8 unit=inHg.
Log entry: value=-20 unit=inHg
